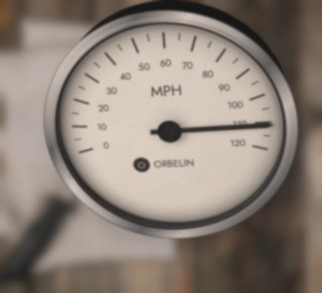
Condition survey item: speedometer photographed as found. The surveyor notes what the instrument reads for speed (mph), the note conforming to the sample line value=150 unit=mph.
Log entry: value=110 unit=mph
